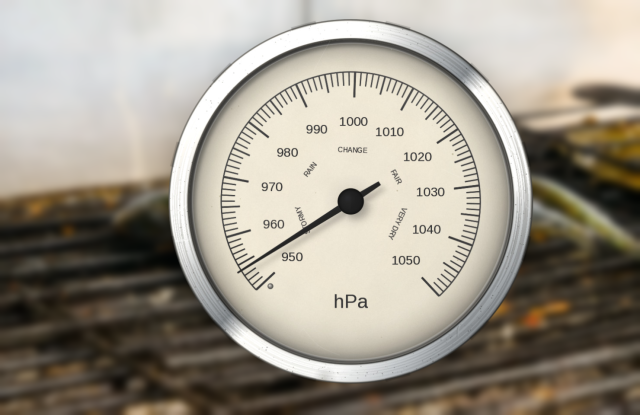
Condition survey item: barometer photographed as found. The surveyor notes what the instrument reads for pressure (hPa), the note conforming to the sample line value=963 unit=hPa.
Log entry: value=954 unit=hPa
